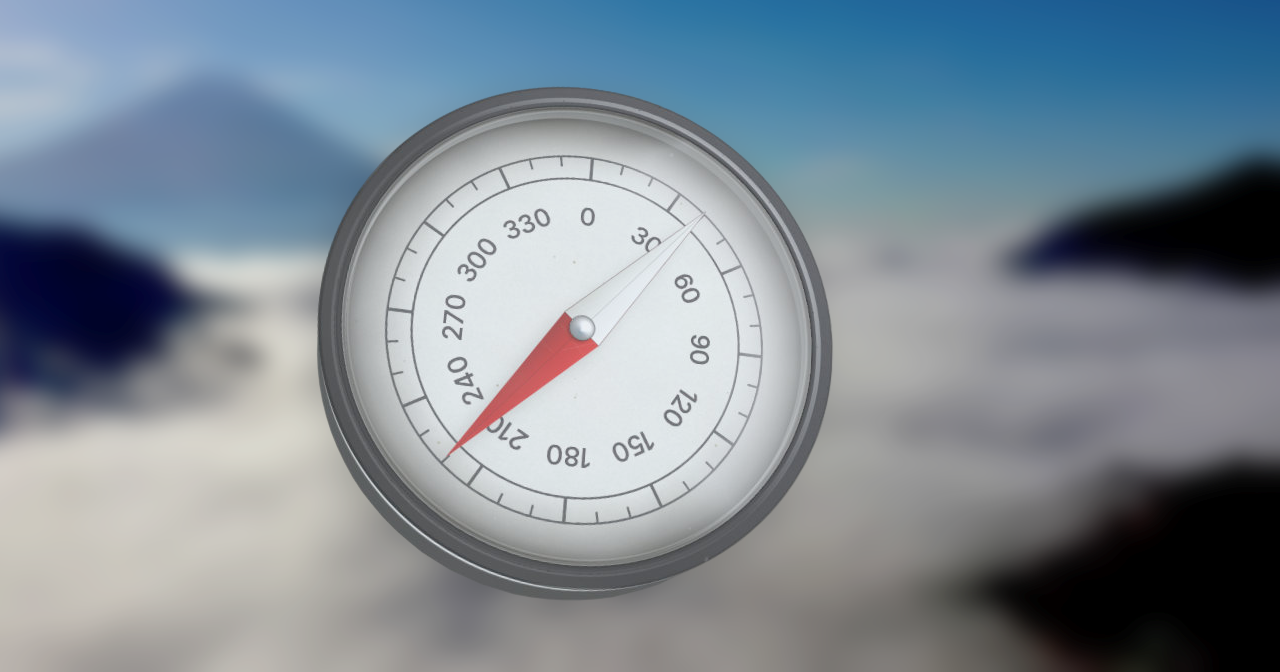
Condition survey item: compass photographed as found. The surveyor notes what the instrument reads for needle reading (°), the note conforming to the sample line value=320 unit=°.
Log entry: value=220 unit=°
